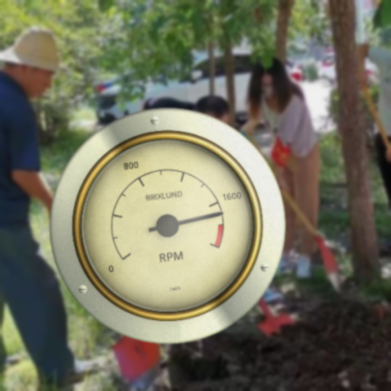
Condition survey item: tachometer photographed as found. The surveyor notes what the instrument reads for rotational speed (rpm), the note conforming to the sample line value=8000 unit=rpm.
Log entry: value=1700 unit=rpm
